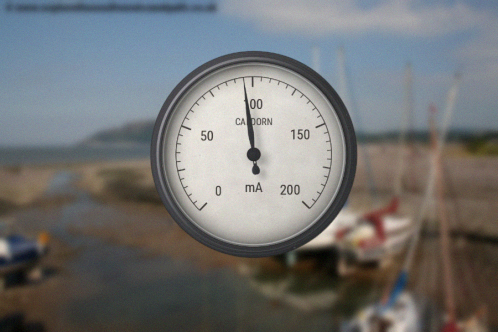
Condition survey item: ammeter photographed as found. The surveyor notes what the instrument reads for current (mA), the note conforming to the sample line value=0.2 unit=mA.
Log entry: value=95 unit=mA
